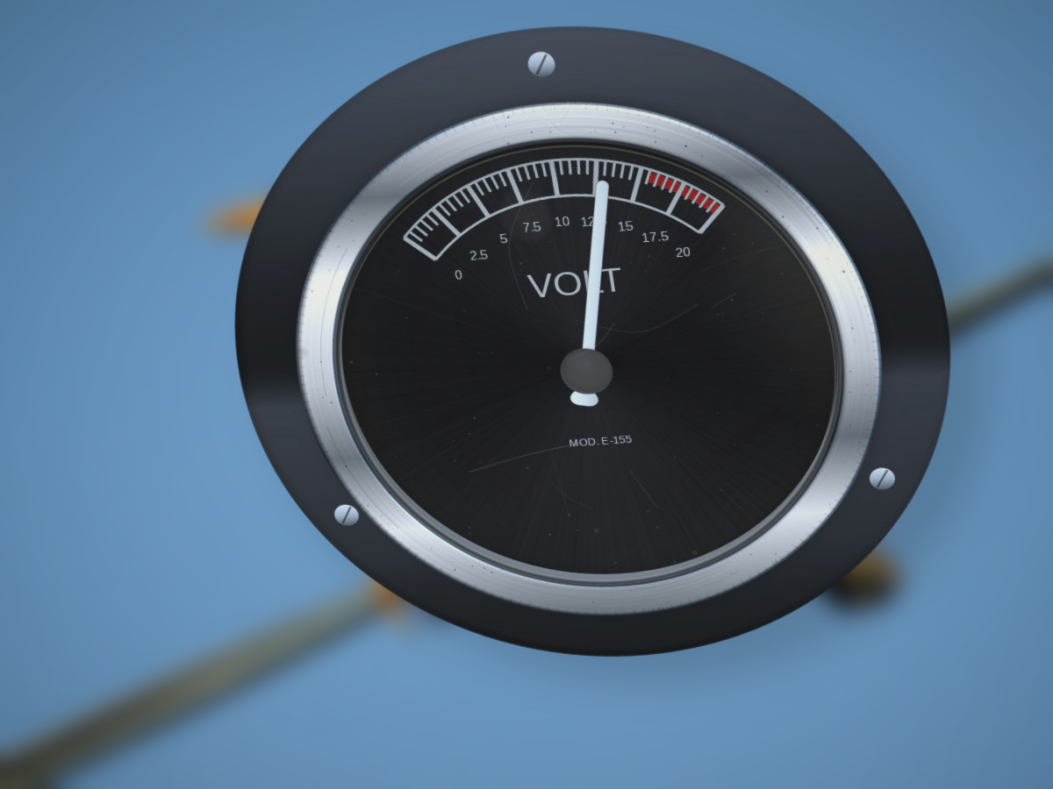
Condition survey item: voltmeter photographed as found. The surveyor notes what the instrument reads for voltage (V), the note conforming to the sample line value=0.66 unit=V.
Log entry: value=13 unit=V
